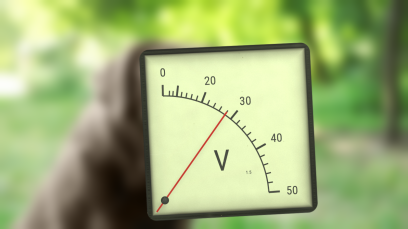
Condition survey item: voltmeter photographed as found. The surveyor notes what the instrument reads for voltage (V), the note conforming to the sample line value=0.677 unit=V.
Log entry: value=28 unit=V
